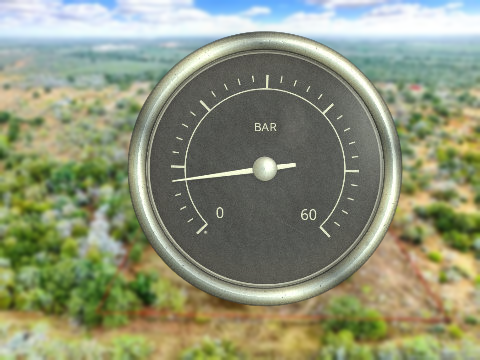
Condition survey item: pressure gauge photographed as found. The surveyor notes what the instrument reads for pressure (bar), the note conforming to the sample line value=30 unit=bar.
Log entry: value=8 unit=bar
